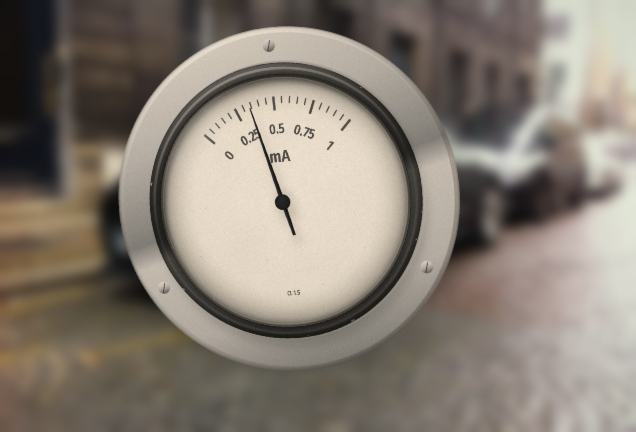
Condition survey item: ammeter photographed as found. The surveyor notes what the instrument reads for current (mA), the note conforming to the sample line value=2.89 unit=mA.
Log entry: value=0.35 unit=mA
